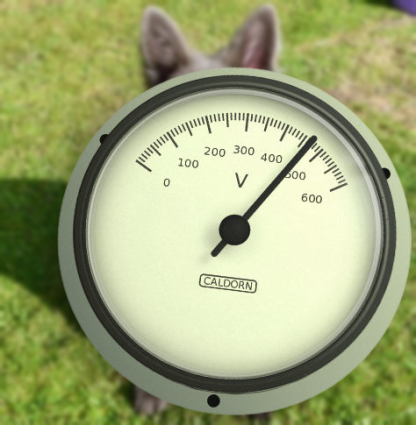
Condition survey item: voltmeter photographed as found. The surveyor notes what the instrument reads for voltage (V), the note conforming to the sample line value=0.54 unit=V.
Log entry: value=470 unit=V
